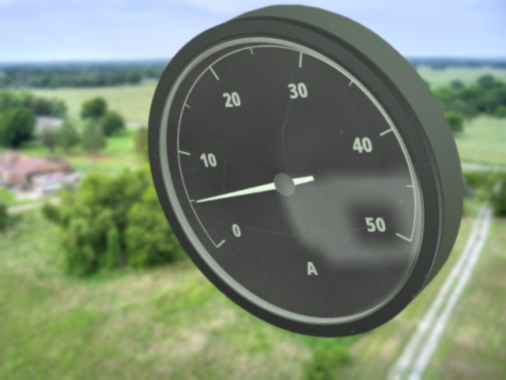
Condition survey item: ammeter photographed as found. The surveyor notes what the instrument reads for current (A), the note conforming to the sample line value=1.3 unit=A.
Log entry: value=5 unit=A
